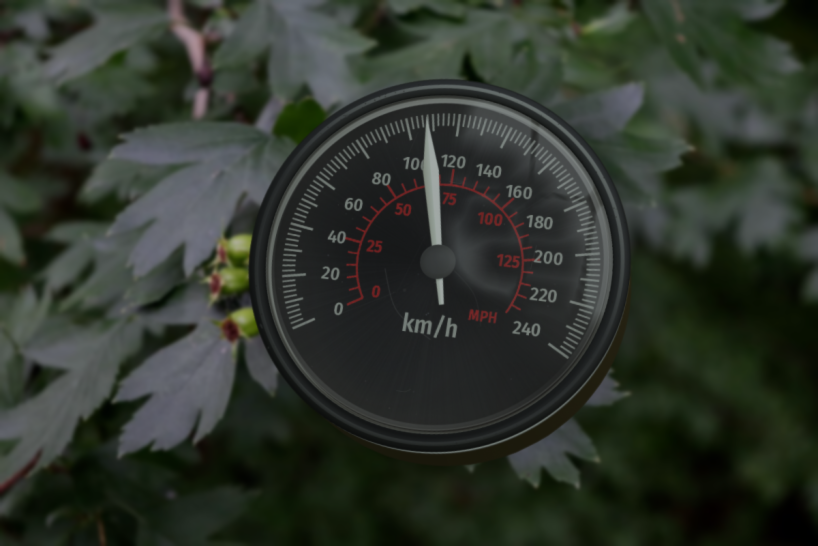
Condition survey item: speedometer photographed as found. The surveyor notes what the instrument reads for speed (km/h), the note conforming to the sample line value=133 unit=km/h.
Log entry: value=108 unit=km/h
